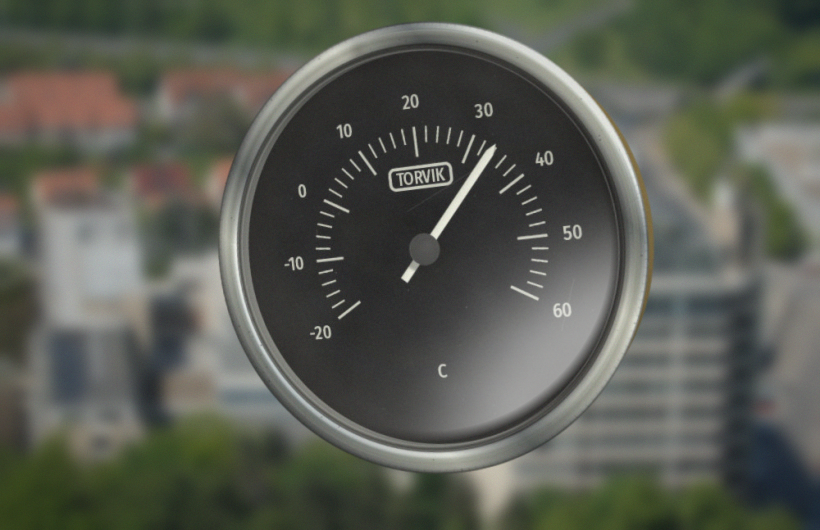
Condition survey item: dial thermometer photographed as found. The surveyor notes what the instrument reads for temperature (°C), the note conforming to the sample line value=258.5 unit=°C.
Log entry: value=34 unit=°C
